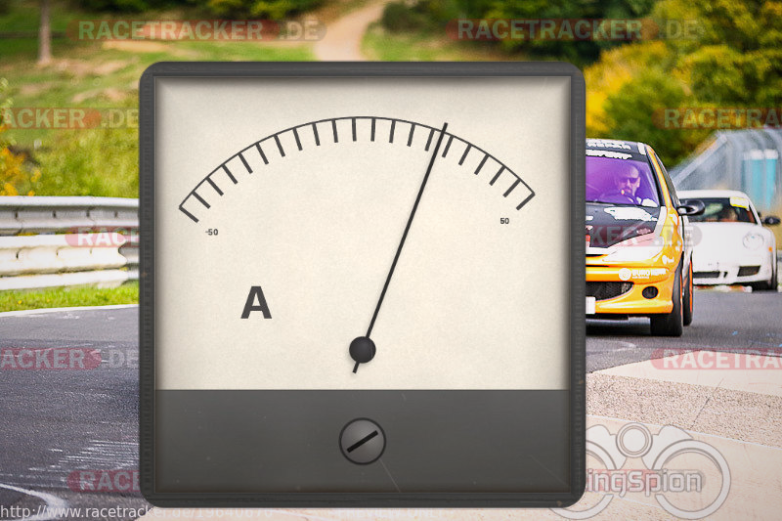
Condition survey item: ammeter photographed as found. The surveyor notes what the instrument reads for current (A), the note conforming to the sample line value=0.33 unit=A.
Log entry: value=22.5 unit=A
